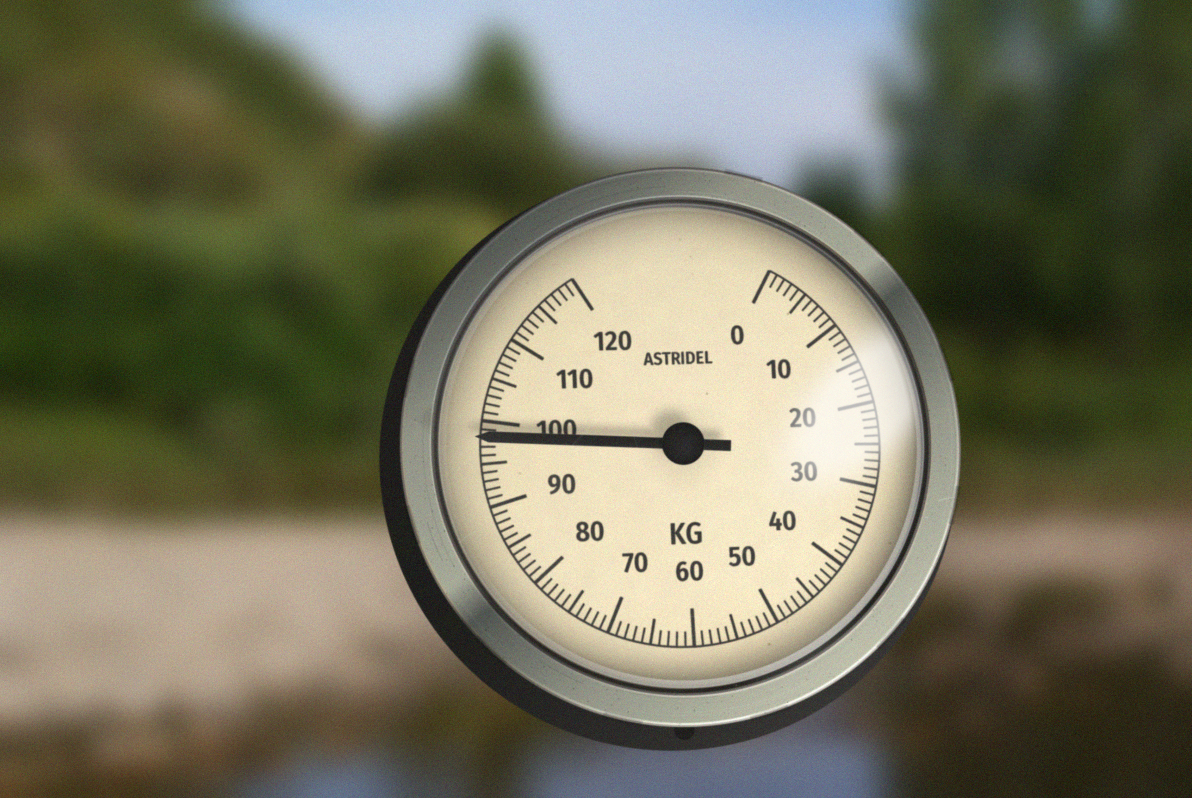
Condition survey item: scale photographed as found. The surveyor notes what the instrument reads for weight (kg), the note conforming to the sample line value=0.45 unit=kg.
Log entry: value=98 unit=kg
